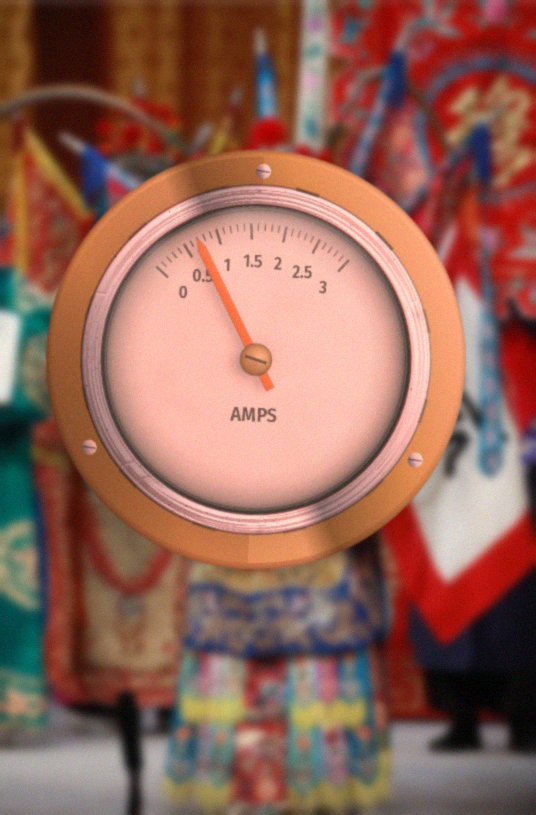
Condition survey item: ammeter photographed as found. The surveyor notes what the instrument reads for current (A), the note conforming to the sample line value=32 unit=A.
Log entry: value=0.7 unit=A
